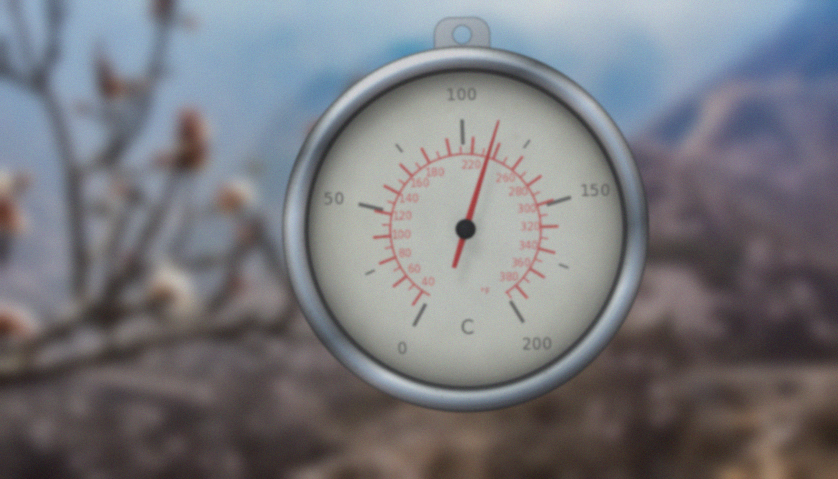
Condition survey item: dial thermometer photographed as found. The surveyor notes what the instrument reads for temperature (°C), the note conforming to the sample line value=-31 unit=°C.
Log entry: value=112.5 unit=°C
